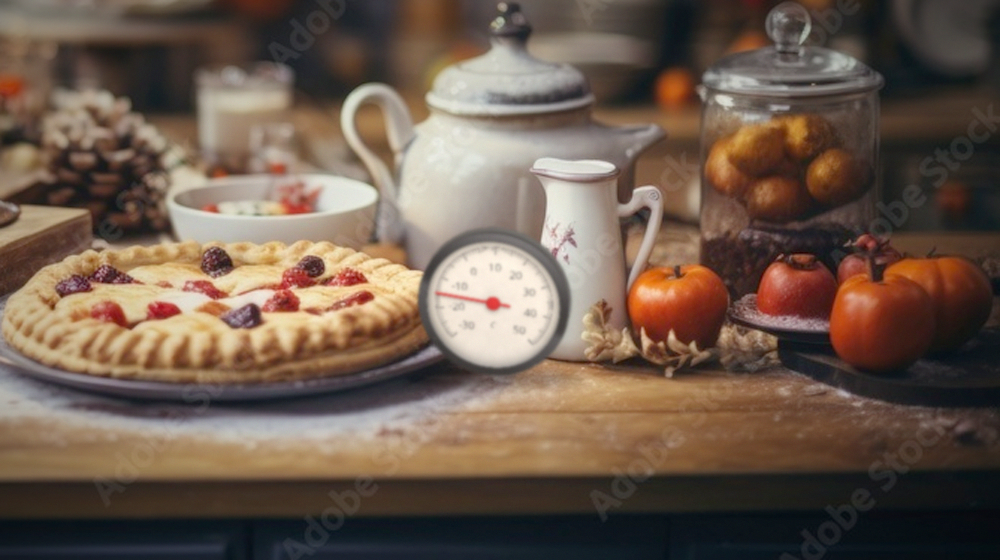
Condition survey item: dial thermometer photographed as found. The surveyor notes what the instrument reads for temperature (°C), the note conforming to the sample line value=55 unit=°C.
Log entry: value=-15 unit=°C
